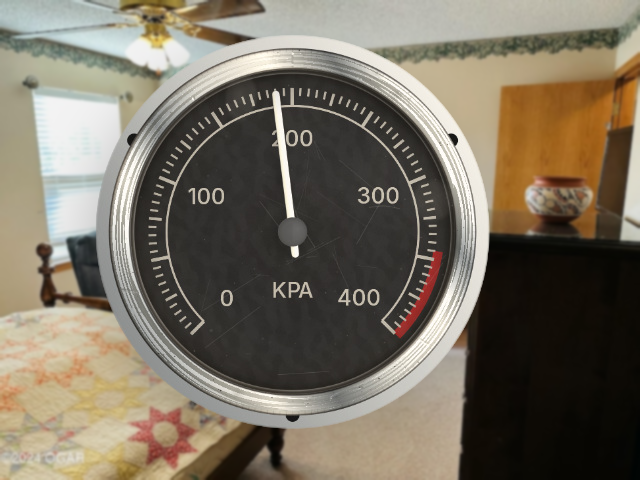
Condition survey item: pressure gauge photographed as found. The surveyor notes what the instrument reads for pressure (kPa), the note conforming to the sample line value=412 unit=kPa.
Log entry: value=190 unit=kPa
